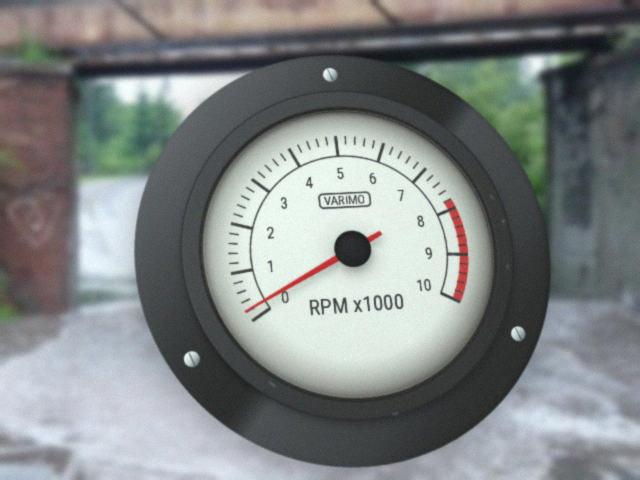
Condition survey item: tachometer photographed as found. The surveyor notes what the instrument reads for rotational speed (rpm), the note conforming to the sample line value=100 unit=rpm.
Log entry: value=200 unit=rpm
